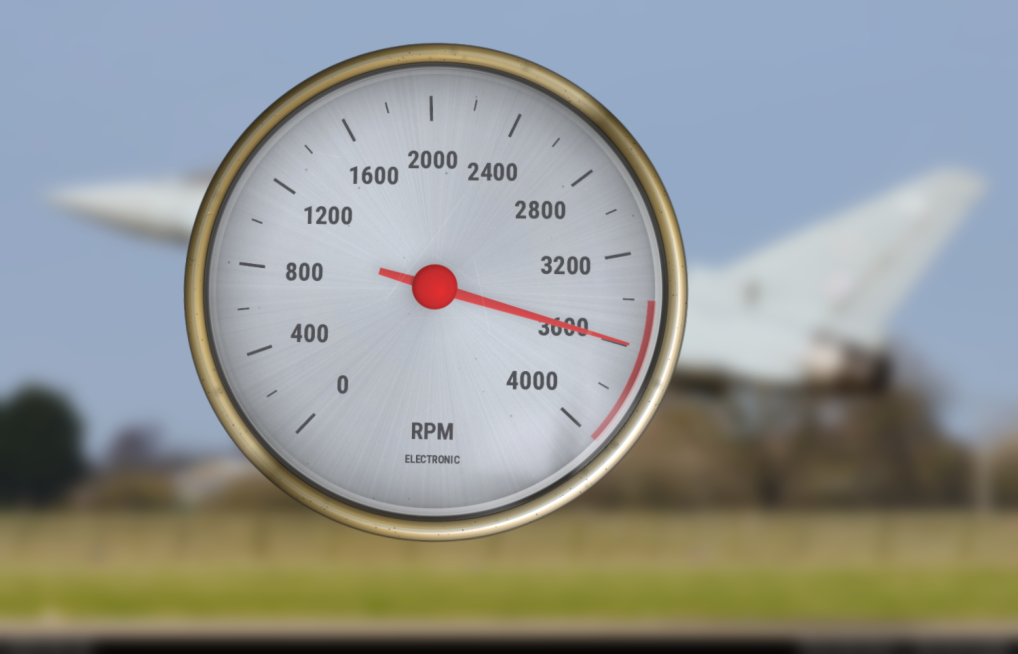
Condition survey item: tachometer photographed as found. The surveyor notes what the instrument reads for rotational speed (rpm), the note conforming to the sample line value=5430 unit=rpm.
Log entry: value=3600 unit=rpm
